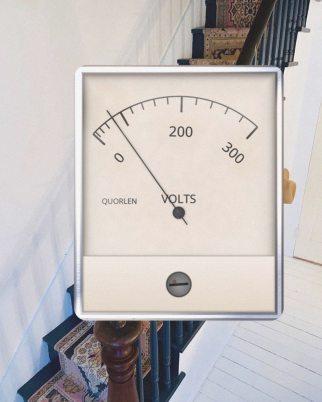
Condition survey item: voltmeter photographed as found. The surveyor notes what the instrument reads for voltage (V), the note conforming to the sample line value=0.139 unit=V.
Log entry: value=80 unit=V
